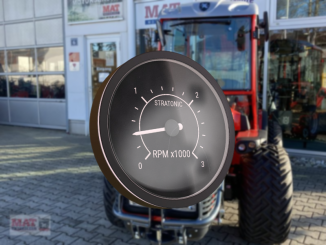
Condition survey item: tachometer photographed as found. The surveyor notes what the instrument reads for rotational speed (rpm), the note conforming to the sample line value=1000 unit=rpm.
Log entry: value=400 unit=rpm
